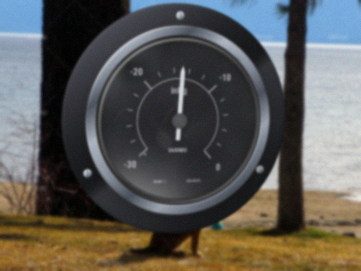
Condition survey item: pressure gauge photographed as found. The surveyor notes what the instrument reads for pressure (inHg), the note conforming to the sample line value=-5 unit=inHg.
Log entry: value=-15 unit=inHg
